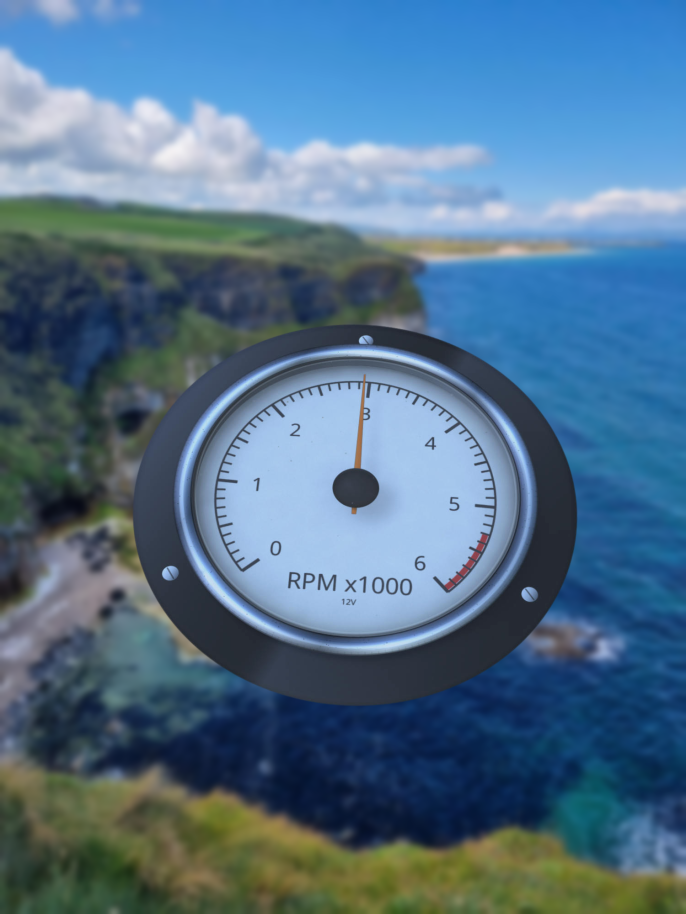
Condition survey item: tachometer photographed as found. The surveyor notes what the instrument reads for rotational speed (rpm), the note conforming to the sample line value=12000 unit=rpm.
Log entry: value=2950 unit=rpm
